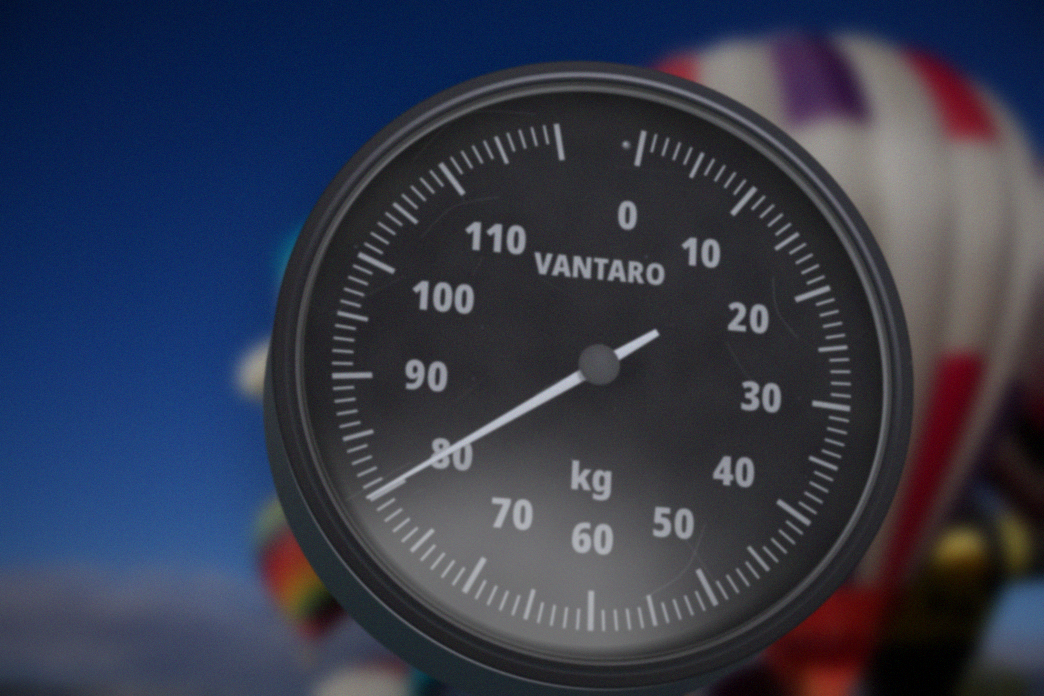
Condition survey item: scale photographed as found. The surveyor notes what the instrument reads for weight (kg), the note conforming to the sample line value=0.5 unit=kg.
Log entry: value=80 unit=kg
